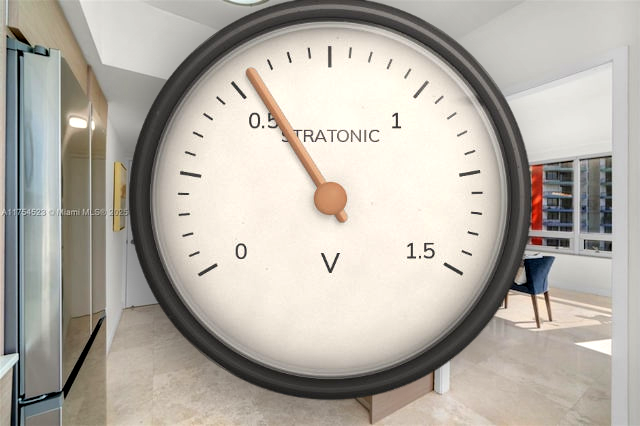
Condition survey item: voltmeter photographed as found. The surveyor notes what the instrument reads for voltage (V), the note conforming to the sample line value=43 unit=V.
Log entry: value=0.55 unit=V
